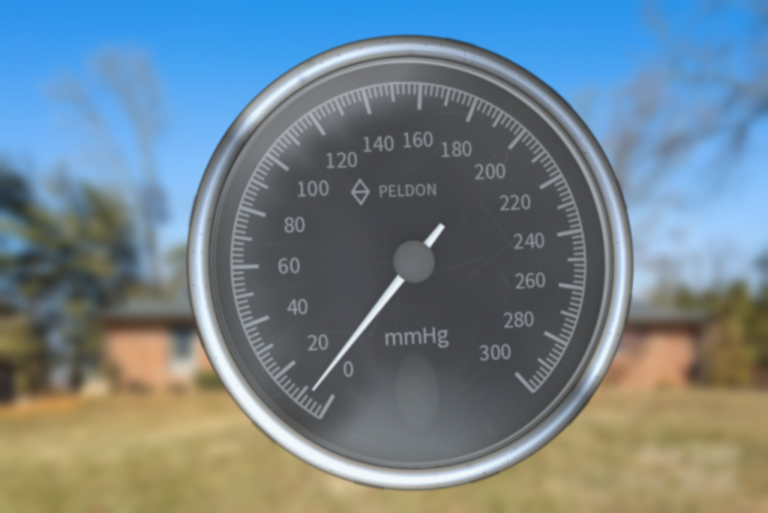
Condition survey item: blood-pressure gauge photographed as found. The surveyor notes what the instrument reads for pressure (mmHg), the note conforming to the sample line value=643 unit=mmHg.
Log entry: value=8 unit=mmHg
